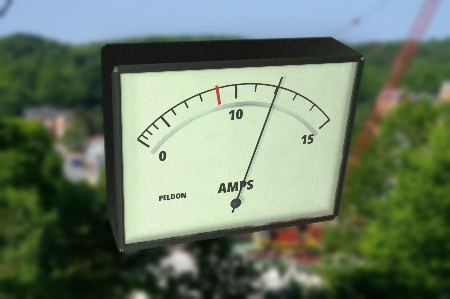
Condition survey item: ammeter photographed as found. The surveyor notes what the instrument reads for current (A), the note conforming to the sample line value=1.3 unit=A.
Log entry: value=12 unit=A
